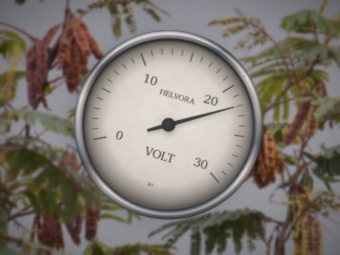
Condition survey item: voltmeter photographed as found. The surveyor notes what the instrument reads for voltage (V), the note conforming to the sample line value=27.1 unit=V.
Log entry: value=22 unit=V
